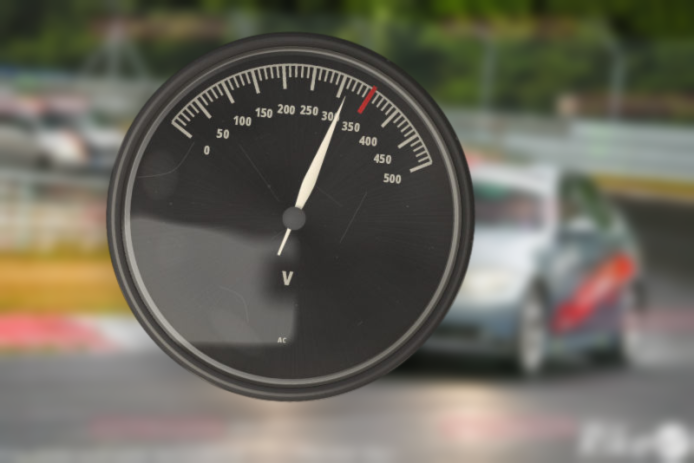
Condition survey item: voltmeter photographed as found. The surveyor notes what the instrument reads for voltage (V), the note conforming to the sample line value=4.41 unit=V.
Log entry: value=310 unit=V
